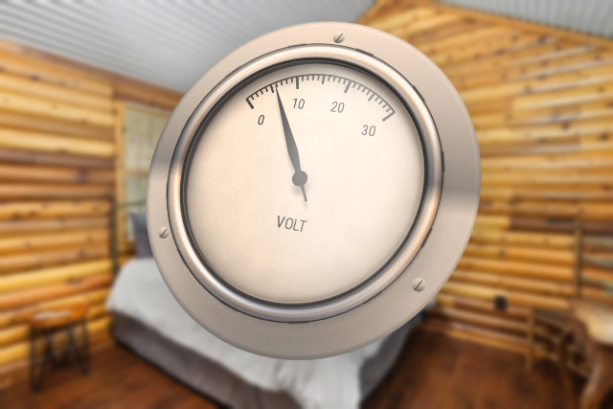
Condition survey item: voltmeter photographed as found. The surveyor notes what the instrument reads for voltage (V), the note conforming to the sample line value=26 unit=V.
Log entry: value=6 unit=V
